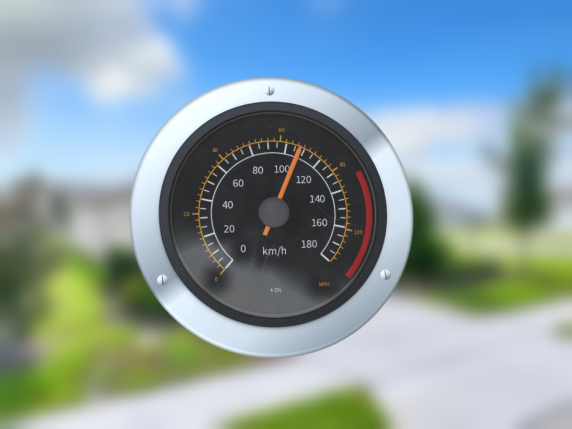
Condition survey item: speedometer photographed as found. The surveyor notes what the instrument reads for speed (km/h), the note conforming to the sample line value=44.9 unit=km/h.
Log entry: value=107.5 unit=km/h
